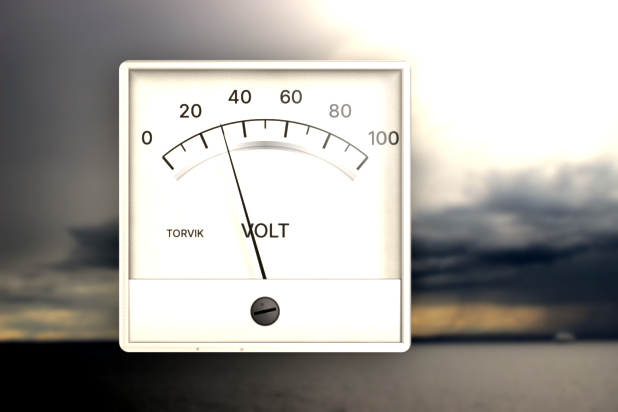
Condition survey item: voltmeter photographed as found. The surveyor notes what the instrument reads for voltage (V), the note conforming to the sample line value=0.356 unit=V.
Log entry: value=30 unit=V
